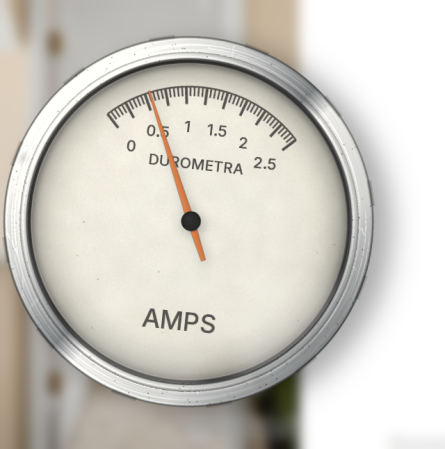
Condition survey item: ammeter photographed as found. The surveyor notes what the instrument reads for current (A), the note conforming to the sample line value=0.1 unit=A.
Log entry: value=0.55 unit=A
